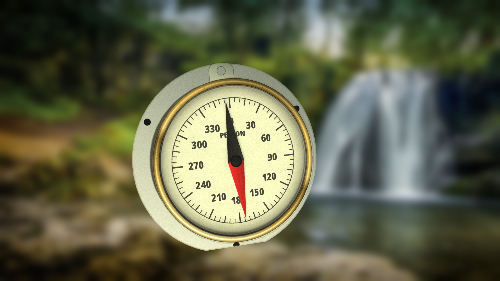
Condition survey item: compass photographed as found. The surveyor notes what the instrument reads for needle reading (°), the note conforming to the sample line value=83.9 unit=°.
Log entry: value=175 unit=°
